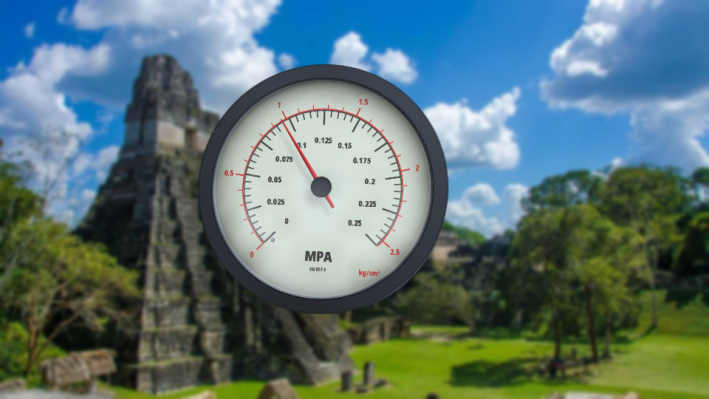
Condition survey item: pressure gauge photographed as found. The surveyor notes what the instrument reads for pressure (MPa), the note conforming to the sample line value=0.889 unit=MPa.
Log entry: value=0.095 unit=MPa
